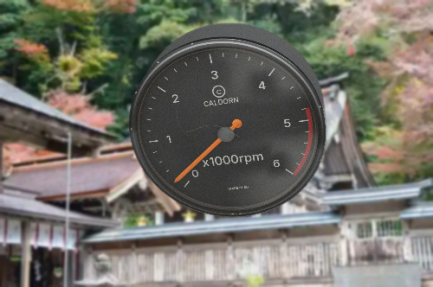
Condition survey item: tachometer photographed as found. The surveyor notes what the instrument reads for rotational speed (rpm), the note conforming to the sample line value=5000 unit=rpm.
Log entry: value=200 unit=rpm
